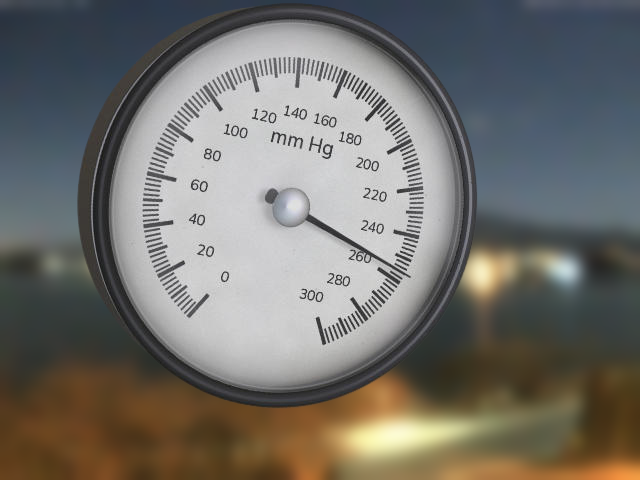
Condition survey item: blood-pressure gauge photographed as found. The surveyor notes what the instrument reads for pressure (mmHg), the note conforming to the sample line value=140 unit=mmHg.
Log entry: value=256 unit=mmHg
